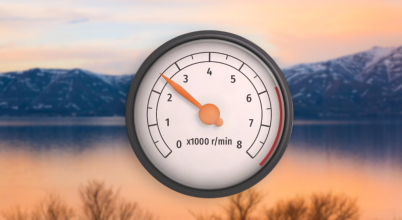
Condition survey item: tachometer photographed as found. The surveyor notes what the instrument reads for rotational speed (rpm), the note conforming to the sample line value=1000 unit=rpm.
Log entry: value=2500 unit=rpm
